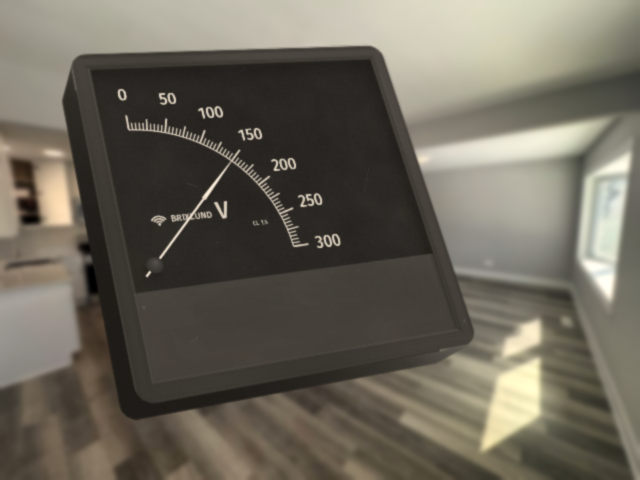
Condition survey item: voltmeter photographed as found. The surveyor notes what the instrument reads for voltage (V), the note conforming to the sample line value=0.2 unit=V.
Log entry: value=150 unit=V
